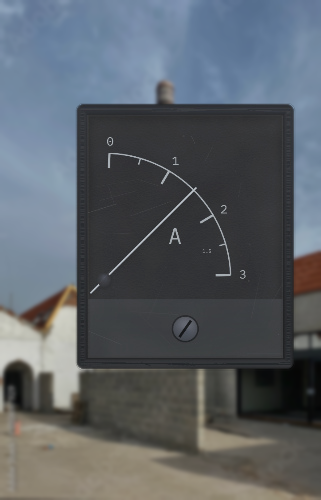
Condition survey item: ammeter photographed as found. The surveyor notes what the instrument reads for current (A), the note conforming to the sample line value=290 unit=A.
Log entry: value=1.5 unit=A
